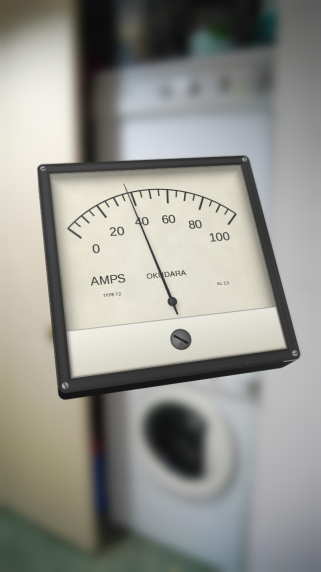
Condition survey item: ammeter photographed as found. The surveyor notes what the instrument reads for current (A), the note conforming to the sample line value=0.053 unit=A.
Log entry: value=37.5 unit=A
